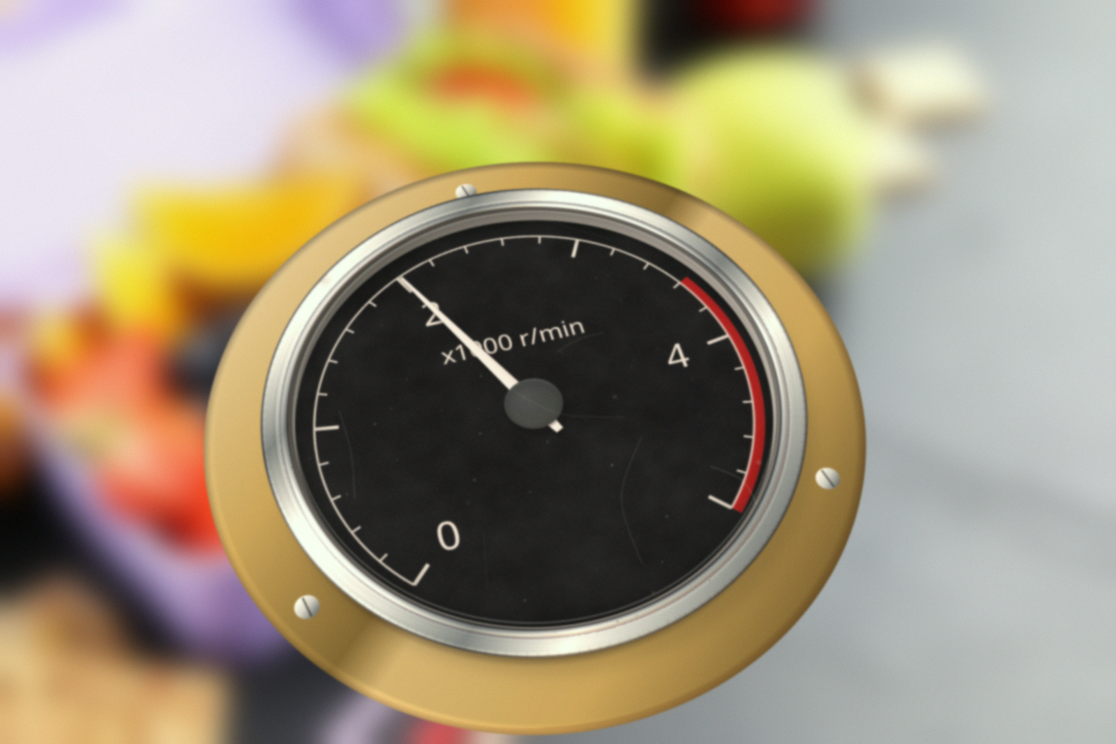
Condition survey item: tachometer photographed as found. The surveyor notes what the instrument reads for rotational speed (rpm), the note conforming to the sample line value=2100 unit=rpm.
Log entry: value=2000 unit=rpm
